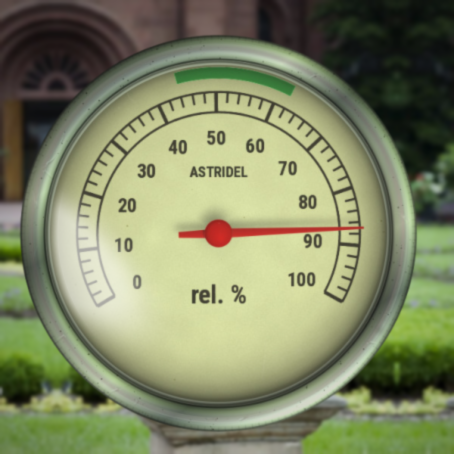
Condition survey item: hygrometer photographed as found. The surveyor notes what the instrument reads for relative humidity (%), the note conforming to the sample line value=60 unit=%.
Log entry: value=87 unit=%
